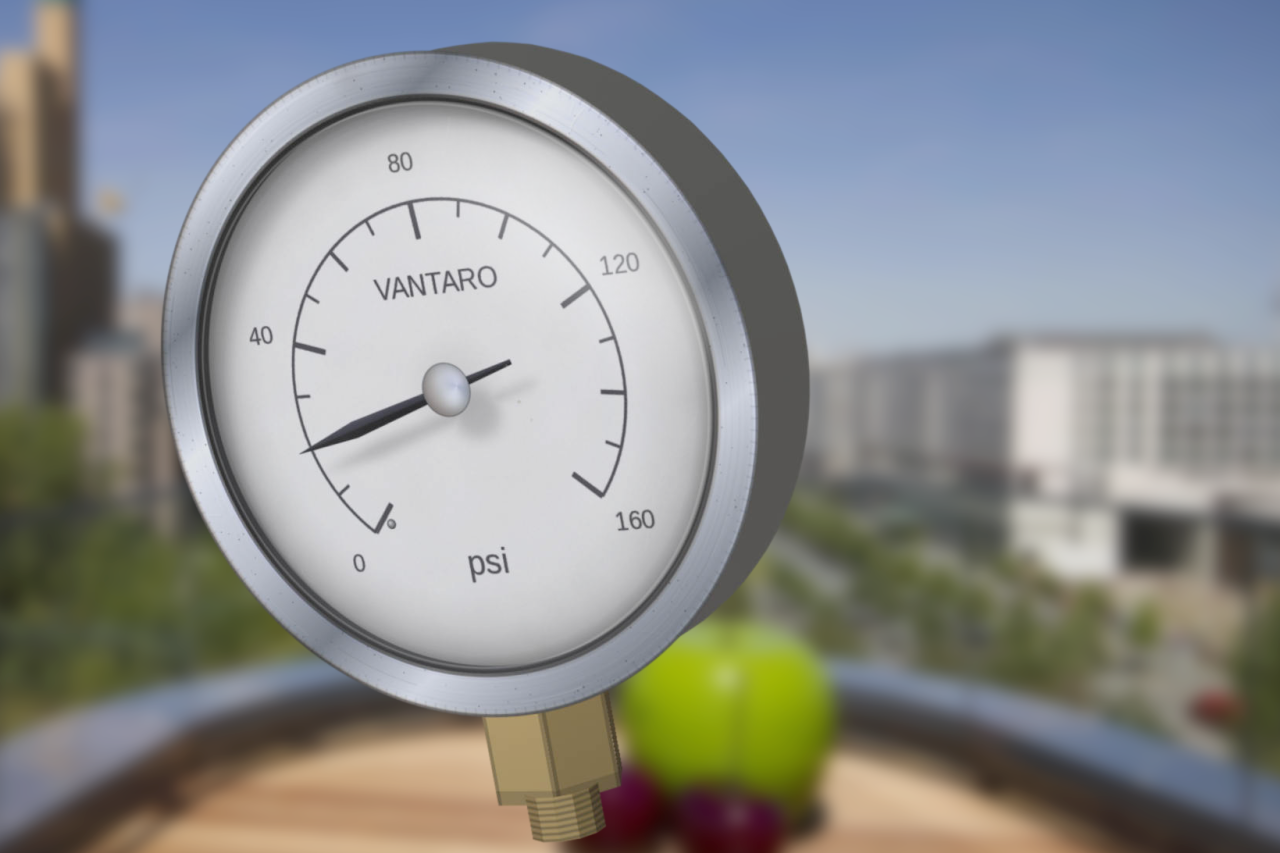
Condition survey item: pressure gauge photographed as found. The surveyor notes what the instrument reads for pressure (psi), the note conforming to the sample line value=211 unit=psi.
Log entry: value=20 unit=psi
